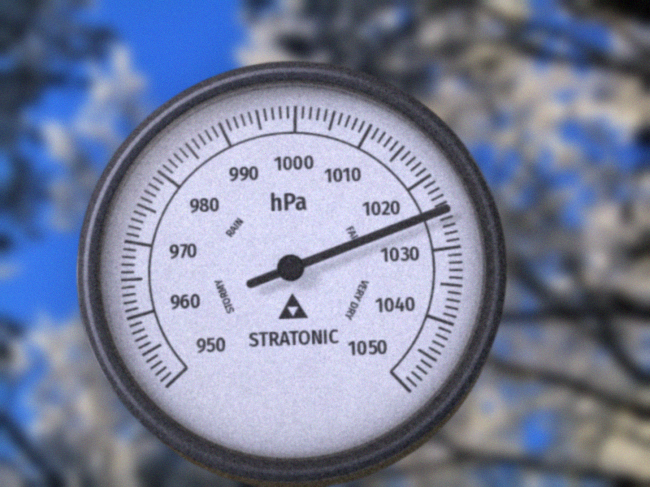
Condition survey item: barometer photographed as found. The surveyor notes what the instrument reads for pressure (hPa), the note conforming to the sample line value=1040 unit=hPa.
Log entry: value=1025 unit=hPa
